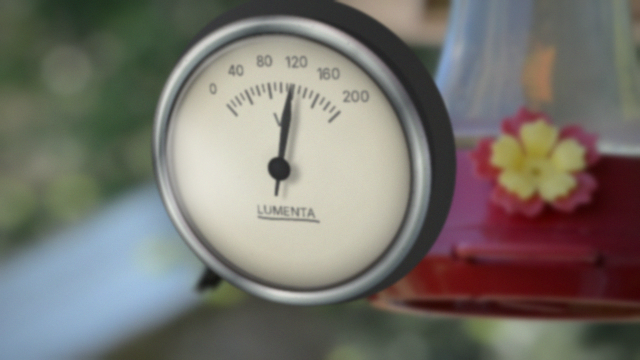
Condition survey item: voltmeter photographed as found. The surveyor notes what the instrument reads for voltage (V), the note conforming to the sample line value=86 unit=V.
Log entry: value=120 unit=V
